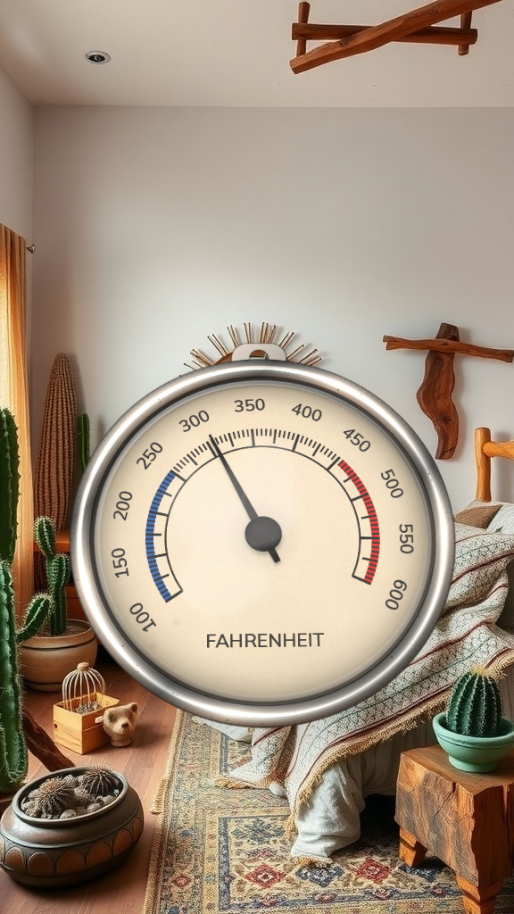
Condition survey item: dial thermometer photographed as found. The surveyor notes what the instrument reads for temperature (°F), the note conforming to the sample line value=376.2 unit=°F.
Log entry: value=305 unit=°F
